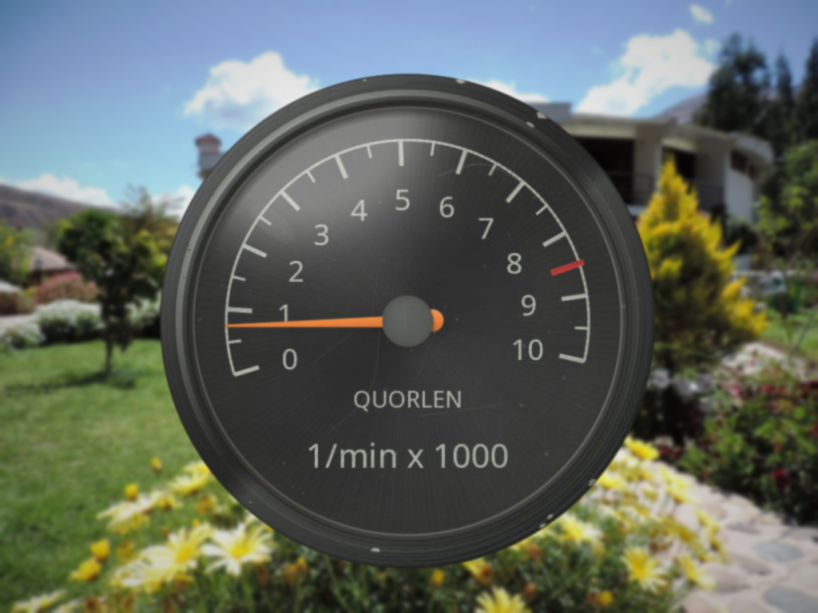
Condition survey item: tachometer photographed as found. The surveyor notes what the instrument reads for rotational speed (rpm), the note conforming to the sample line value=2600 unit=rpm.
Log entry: value=750 unit=rpm
